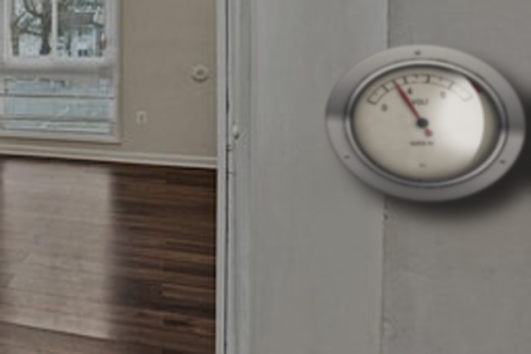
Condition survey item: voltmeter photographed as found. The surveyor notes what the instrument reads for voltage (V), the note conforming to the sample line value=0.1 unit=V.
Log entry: value=3 unit=V
